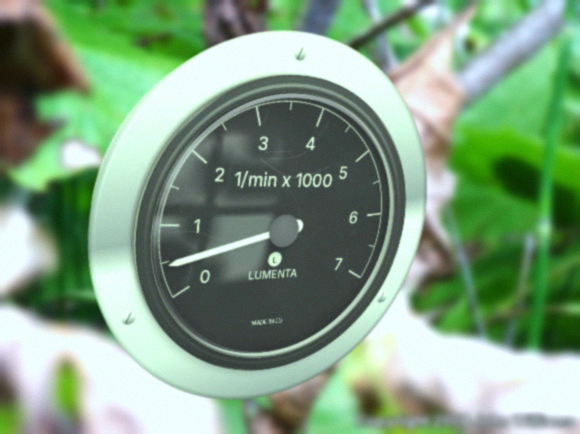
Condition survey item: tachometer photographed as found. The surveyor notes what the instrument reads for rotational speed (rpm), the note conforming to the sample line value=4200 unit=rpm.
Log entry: value=500 unit=rpm
